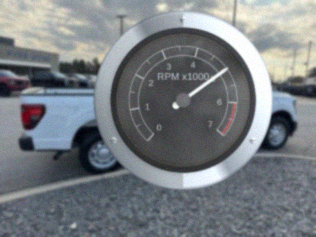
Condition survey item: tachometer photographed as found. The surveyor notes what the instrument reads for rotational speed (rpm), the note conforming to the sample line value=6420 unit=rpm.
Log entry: value=5000 unit=rpm
